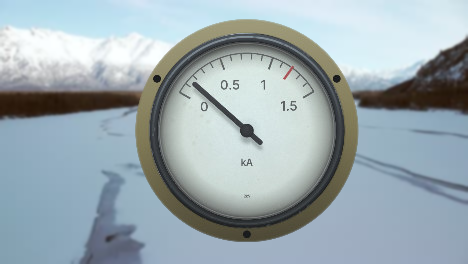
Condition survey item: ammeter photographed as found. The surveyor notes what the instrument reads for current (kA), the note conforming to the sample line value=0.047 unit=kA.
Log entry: value=0.15 unit=kA
